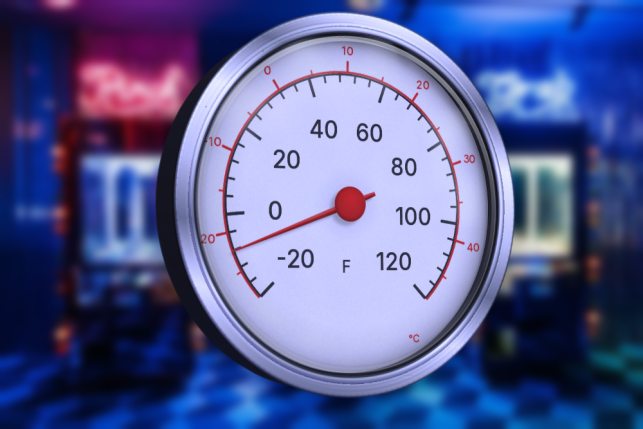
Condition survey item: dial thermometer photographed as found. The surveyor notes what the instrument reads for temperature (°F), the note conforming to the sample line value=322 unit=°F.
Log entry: value=-8 unit=°F
